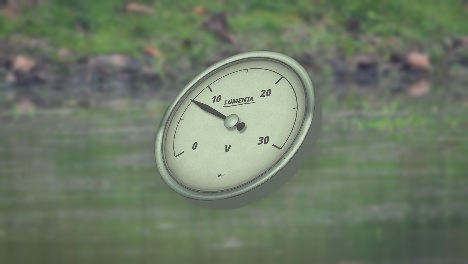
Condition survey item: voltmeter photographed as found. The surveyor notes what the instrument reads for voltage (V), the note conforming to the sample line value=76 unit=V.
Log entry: value=7.5 unit=V
